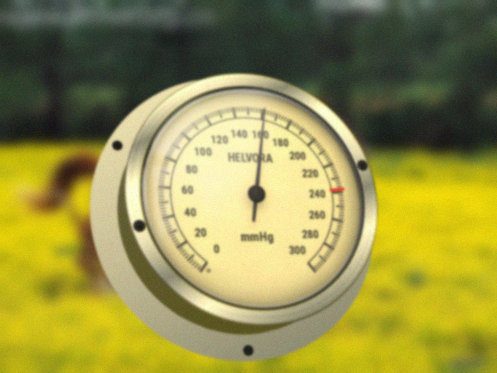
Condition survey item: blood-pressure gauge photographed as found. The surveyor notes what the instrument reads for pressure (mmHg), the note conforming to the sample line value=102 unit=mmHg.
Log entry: value=160 unit=mmHg
